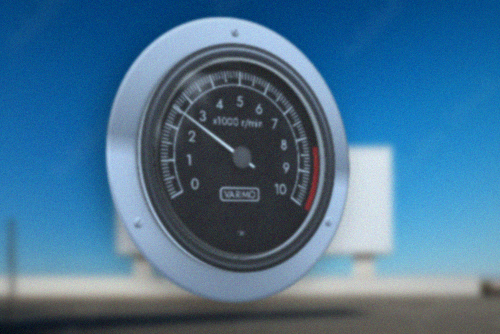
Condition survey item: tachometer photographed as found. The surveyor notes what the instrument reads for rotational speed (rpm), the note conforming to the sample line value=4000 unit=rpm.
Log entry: value=2500 unit=rpm
